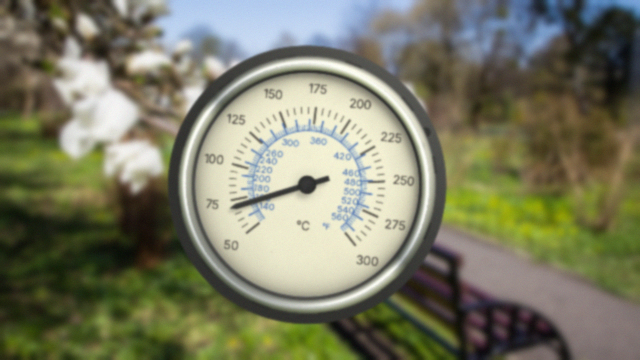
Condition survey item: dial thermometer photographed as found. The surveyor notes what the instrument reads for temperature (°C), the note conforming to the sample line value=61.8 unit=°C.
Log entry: value=70 unit=°C
